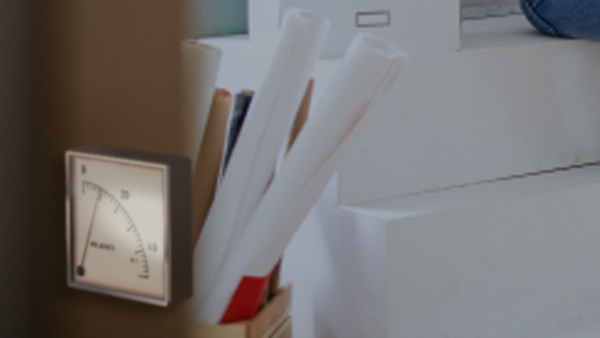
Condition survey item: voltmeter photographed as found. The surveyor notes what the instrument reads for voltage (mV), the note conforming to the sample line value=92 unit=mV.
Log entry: value=10 unit=mV
